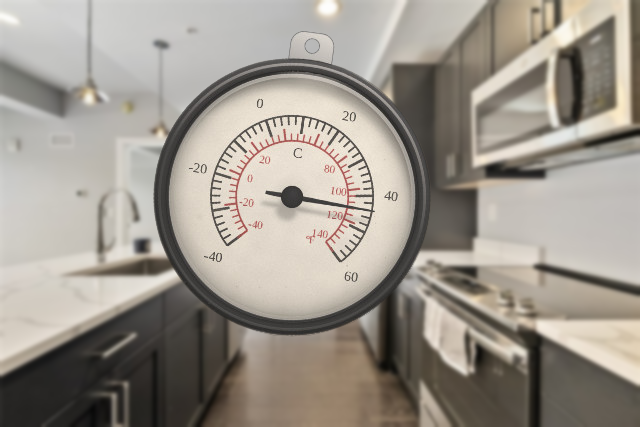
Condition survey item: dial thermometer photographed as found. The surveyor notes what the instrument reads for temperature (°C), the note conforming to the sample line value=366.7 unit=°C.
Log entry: value=44 unit=°C
